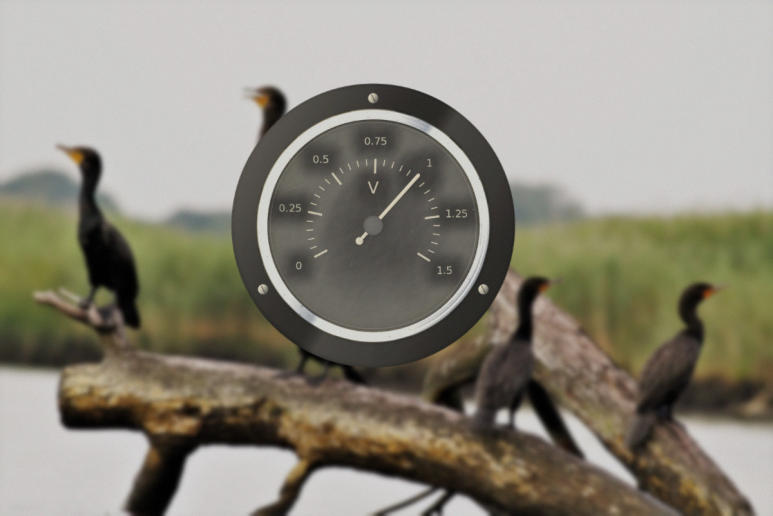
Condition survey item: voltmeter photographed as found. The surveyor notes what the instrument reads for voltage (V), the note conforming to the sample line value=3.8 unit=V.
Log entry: value=1 unit=V
